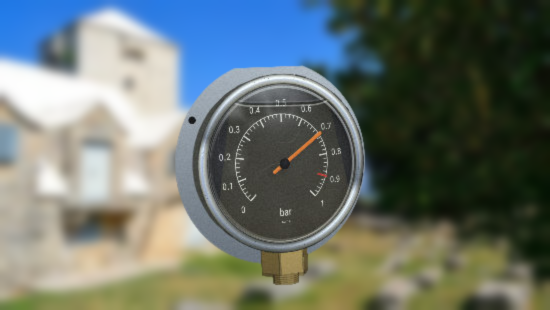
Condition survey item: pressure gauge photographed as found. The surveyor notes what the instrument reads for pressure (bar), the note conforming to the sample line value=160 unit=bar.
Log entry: value=0.7 unit=bar
